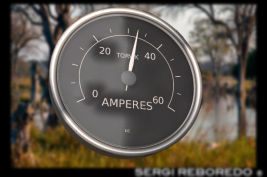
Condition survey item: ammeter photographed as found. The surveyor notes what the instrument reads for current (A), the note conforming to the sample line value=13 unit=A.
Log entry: value=32.5 unit=A
